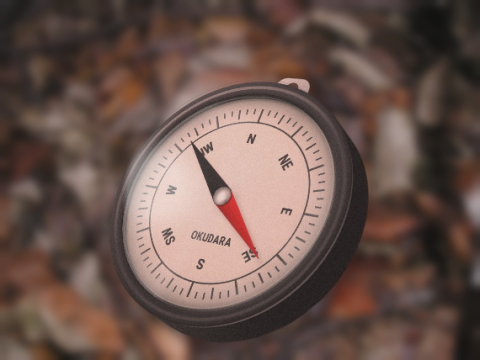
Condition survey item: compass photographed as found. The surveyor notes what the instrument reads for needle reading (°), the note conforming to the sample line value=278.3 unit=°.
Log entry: value=130 unit=°
